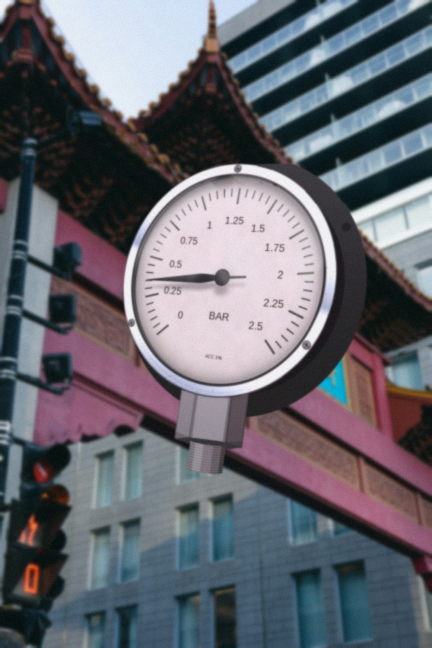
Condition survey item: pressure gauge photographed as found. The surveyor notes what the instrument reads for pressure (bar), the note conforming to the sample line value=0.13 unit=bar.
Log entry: value=0.35 unit=bar
